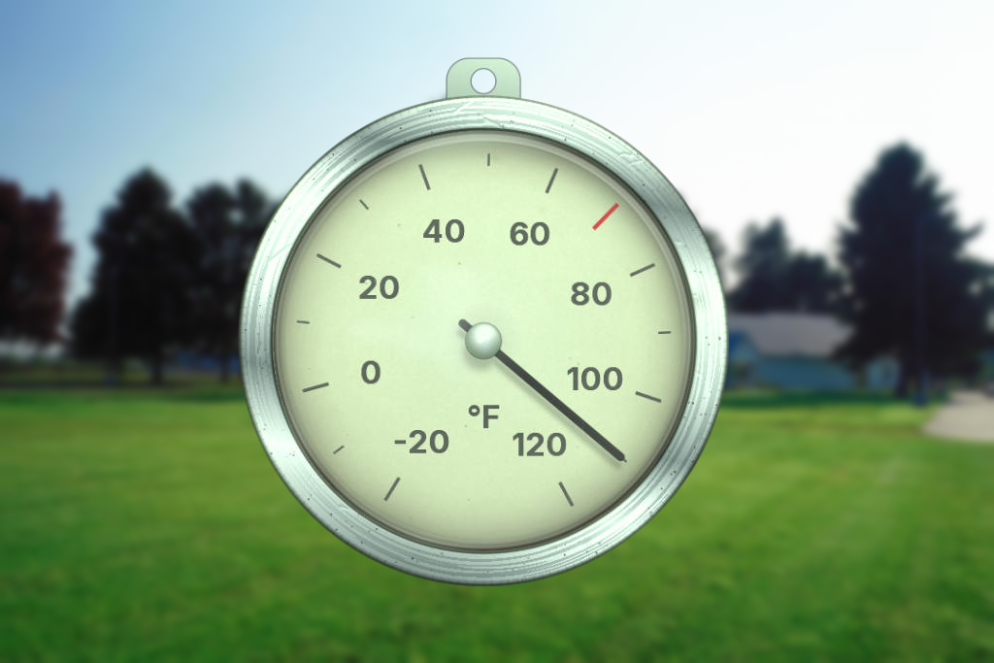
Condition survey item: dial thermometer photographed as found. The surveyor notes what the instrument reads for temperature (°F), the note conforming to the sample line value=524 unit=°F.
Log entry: value=110 unit=°F
